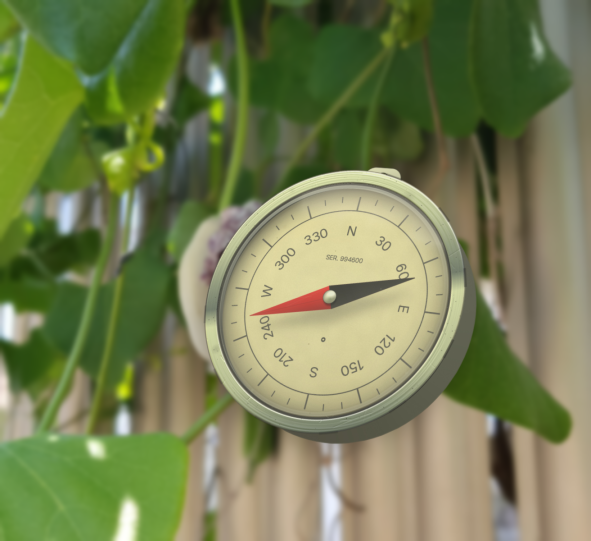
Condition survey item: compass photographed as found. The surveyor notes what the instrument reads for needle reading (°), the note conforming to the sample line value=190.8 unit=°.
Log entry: value=250 unit=°
